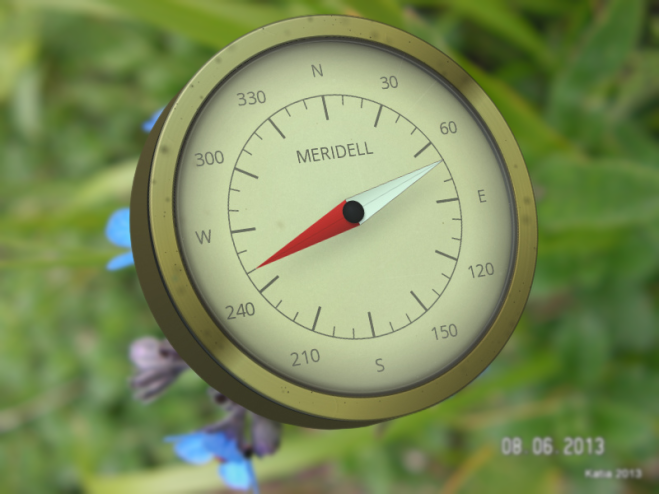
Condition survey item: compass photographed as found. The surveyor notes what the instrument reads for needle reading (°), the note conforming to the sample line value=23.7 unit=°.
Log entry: value=250 unit=°
